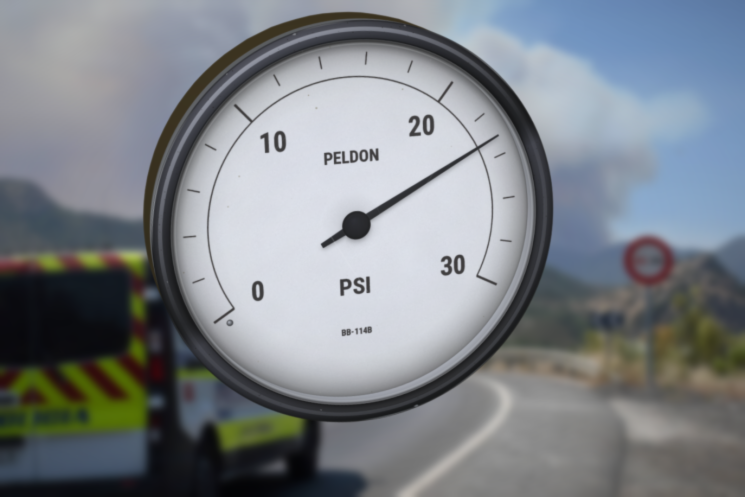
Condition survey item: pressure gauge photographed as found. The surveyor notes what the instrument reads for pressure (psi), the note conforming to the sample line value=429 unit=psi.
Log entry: value=23 unit=psi
